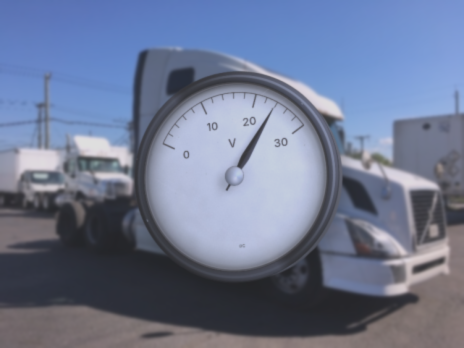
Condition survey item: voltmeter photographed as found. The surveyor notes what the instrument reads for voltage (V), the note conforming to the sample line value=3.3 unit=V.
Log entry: value=24 unit=V
